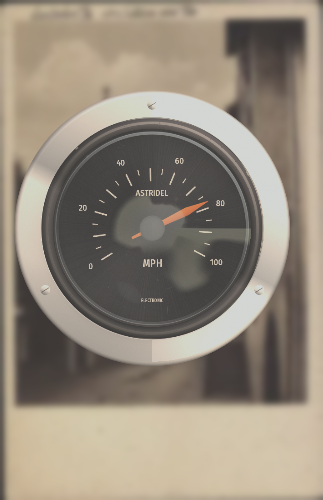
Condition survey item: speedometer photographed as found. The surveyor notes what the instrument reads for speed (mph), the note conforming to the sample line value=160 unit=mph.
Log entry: value=77.5 unit=mph
